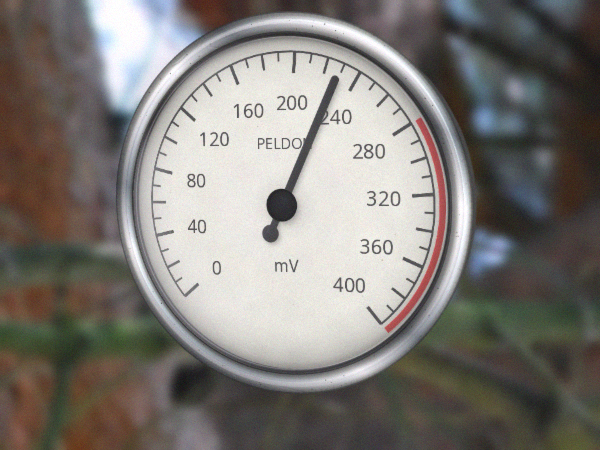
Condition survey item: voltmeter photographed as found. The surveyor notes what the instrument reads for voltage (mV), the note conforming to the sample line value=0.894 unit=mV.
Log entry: value=230 unit=mV
